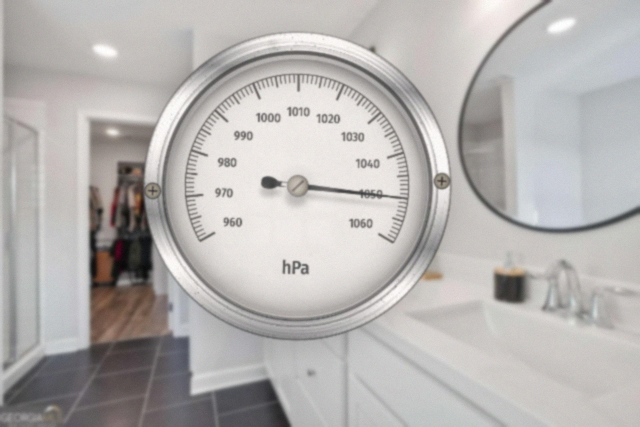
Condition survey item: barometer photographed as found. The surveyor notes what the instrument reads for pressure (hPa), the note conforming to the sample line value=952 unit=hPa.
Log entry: value=1050 unit=hPa
